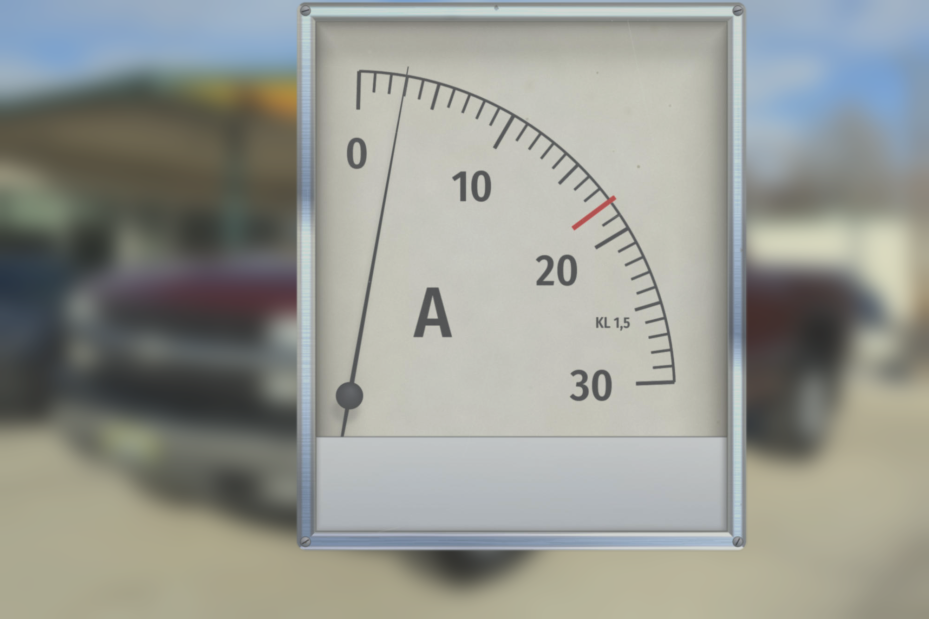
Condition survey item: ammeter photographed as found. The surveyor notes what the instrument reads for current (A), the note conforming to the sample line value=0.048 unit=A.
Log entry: value=3 unit=A
